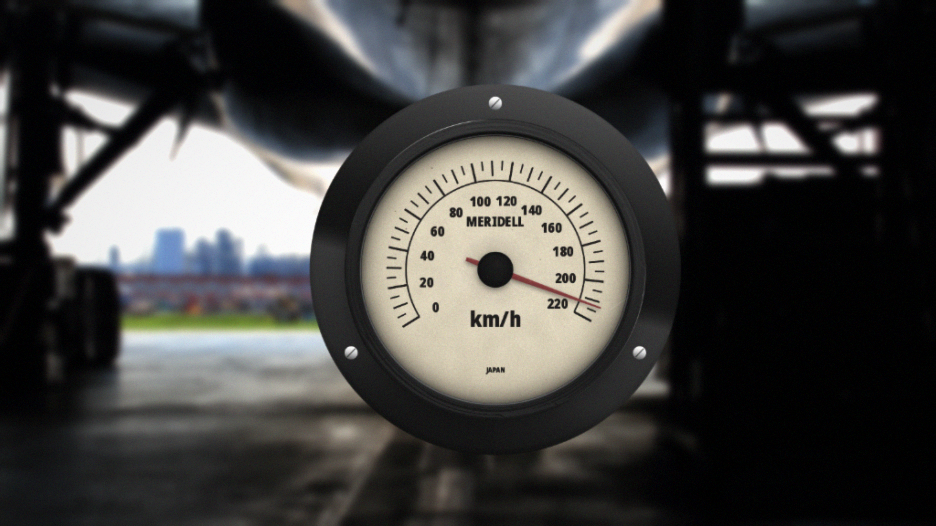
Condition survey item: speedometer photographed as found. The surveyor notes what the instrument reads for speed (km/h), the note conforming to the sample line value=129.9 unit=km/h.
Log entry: value=212.5 unit=km/h
